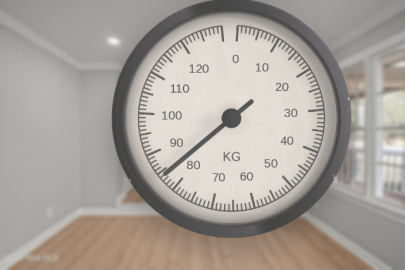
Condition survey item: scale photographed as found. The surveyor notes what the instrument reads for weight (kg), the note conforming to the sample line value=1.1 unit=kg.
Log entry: value=84 unit=kg
